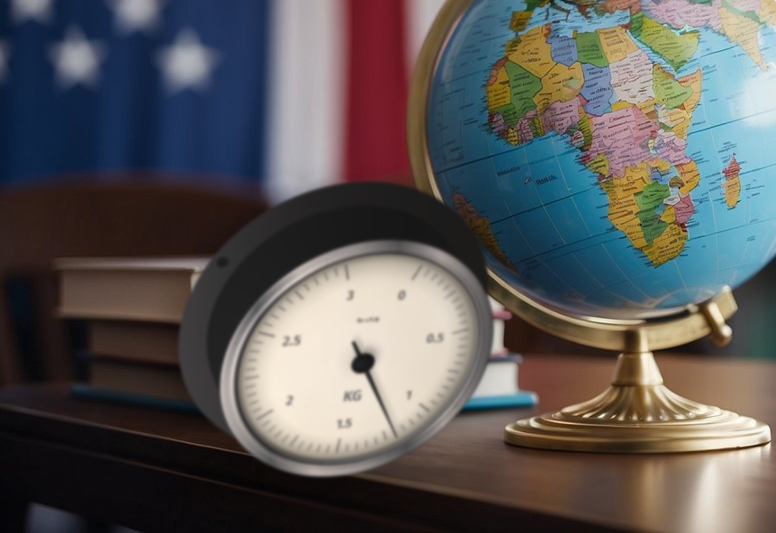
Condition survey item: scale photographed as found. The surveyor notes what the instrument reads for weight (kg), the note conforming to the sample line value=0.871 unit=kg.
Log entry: value=1.2 unit=kg
